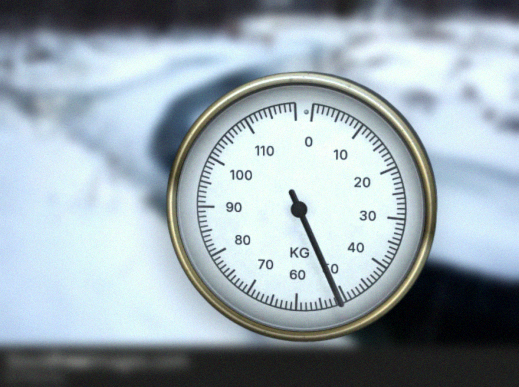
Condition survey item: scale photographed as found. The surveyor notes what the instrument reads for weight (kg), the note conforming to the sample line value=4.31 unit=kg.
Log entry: value=51 unit=kg
